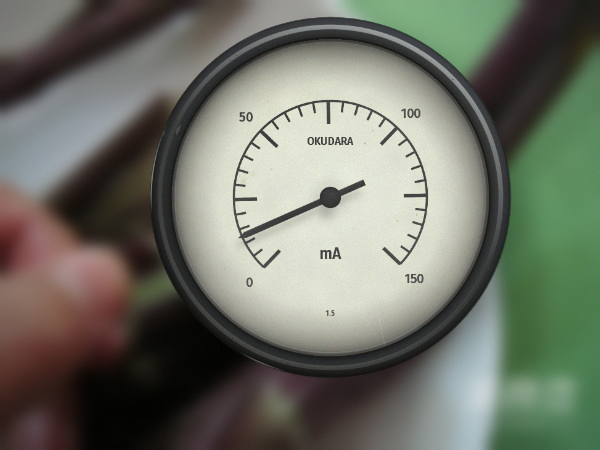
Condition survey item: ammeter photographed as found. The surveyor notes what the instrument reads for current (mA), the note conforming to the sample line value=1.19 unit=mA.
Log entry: value=12.5 unit=mA
